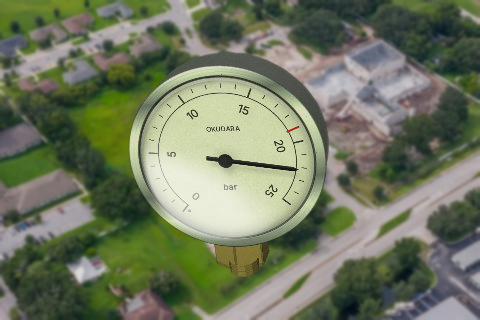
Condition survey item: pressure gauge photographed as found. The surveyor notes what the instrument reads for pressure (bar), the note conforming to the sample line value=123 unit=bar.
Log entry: value=22 unit=bar
